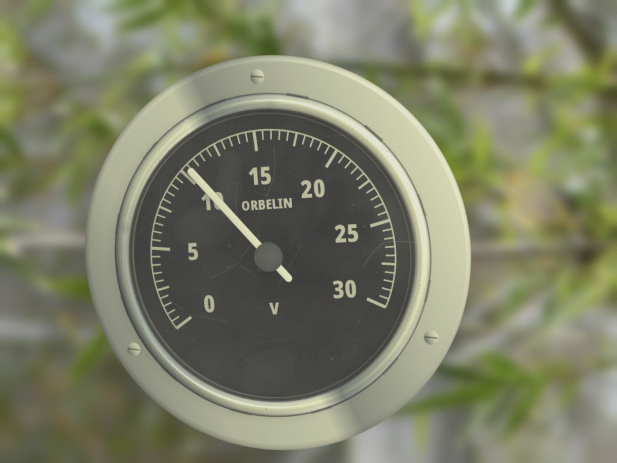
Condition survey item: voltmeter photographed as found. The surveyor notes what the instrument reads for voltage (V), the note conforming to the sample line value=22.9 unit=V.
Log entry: value=10.5 unit=V
